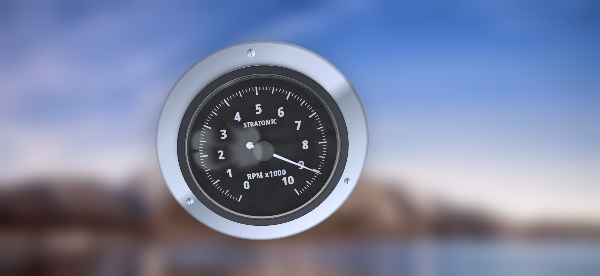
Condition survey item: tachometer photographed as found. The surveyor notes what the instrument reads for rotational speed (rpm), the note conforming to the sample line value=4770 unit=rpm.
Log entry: value=9000 unit=rpm
